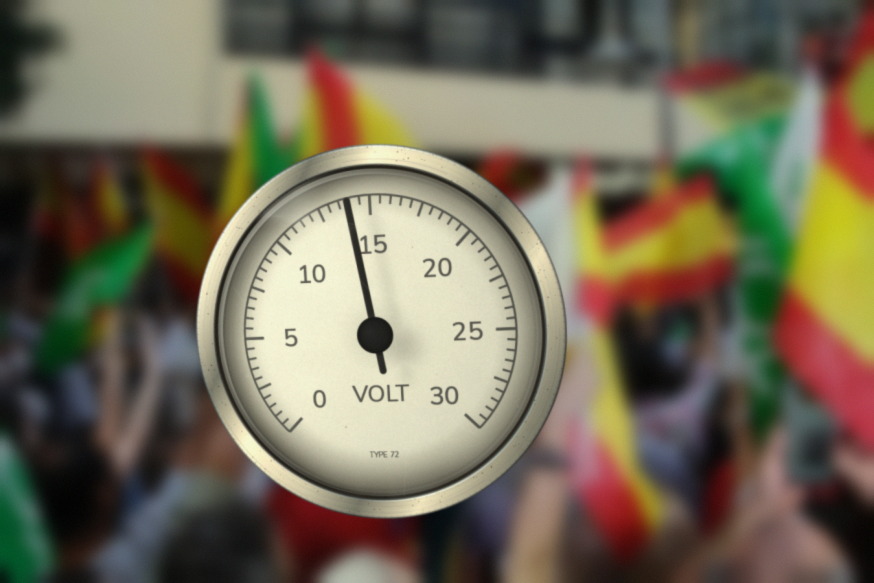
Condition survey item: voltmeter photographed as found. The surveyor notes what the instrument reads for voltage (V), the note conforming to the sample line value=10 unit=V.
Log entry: value=14 unit=V
